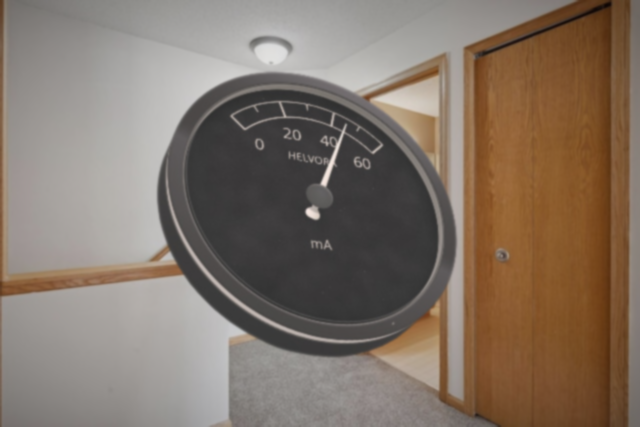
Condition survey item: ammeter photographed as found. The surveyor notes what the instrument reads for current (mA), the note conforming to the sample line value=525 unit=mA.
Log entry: value=45 unit=mA
